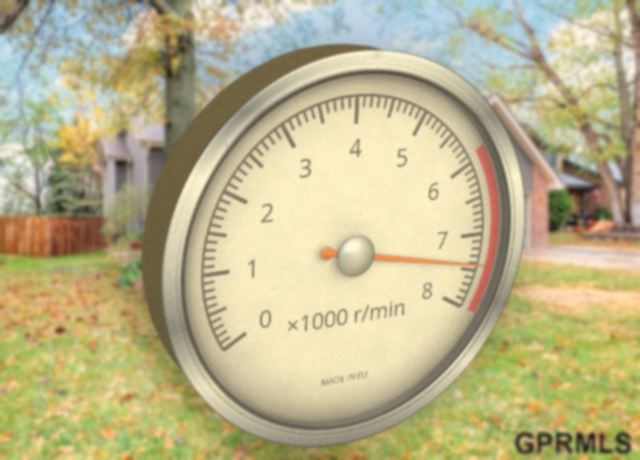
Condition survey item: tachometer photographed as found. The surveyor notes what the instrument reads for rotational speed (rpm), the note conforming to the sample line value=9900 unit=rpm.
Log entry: value=7400 unit=rpm
